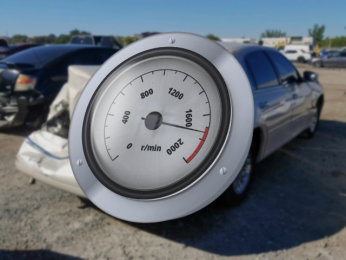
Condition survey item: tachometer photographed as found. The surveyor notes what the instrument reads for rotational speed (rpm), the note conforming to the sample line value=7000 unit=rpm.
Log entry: value=1750 unit=rpm
